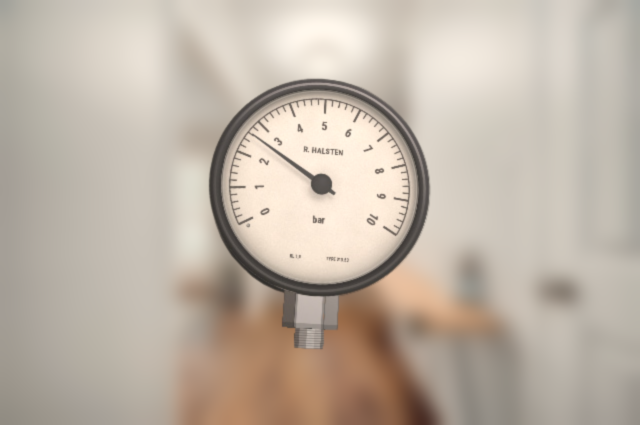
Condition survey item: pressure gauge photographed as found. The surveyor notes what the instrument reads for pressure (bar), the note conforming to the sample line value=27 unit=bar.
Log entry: value=2.6 unit=bar
